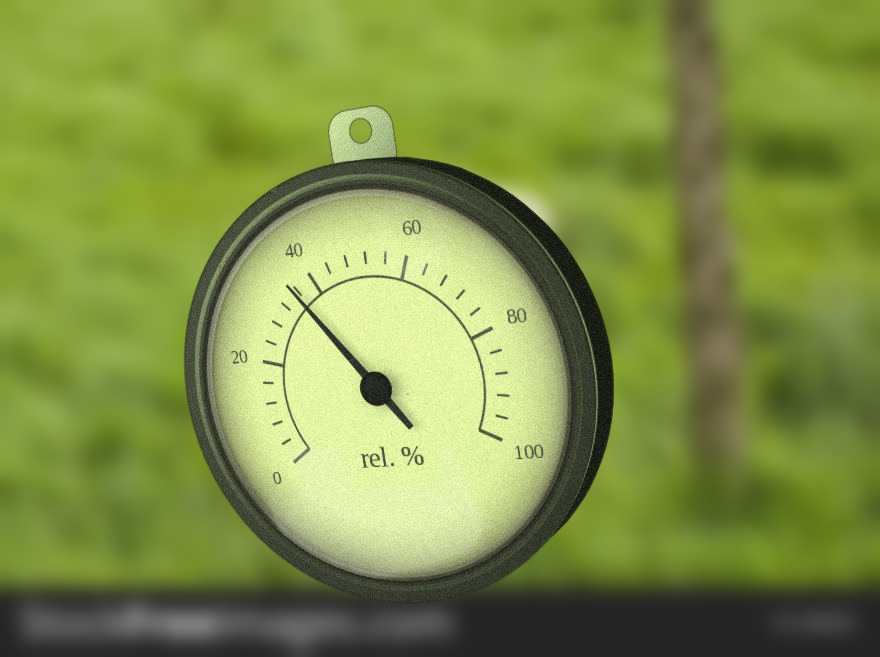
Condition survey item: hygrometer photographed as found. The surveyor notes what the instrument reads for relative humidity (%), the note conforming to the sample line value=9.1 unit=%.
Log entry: value=36 unit=%
